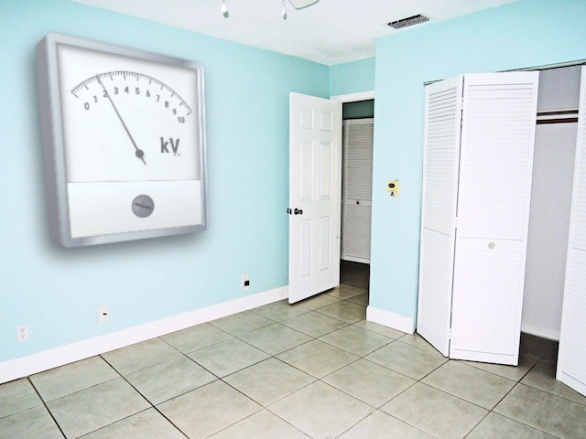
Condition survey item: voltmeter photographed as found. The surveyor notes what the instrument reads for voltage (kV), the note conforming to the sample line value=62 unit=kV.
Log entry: value=2 unit=kV
